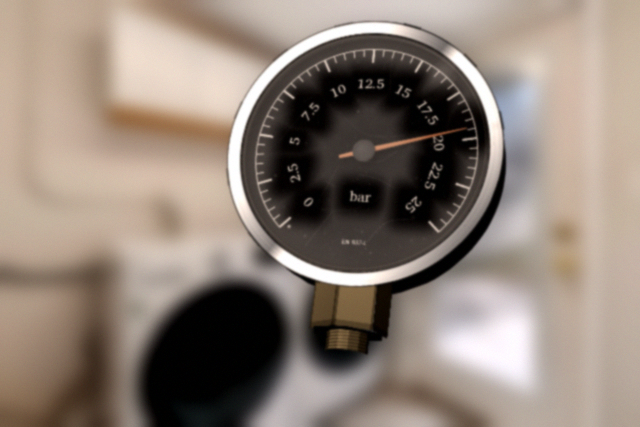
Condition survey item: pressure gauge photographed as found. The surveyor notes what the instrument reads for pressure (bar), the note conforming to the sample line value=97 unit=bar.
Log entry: value=19.5 unit=bar
